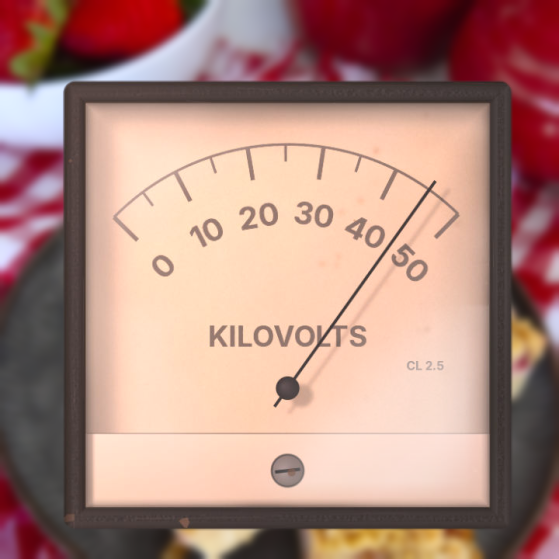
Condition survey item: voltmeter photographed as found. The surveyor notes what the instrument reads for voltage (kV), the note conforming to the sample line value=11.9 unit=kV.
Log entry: value=45 unit=kV
